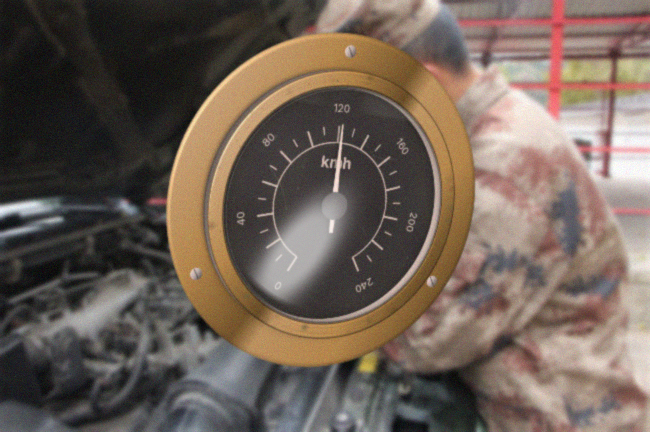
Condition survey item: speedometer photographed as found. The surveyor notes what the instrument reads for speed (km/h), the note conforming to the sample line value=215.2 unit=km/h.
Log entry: value=120 unit=km/h
